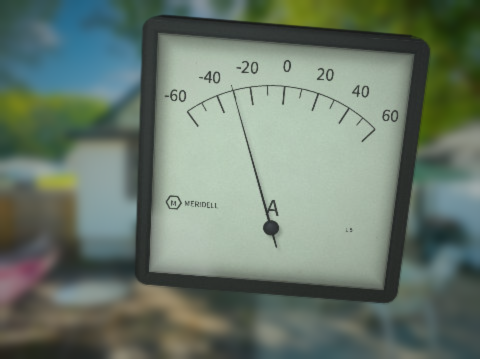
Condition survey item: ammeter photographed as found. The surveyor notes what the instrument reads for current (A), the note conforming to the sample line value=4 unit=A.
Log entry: value=-30 unit=A
